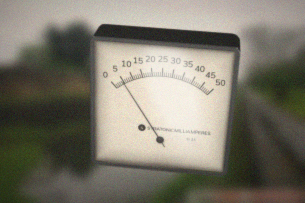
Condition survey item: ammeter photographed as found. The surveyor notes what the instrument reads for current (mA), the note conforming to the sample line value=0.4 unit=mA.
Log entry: value=5 unit=mA
